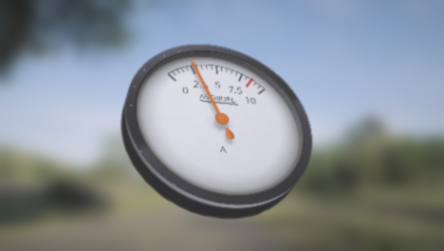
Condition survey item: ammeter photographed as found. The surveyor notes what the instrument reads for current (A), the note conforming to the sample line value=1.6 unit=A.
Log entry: value=2.5 unit=A
